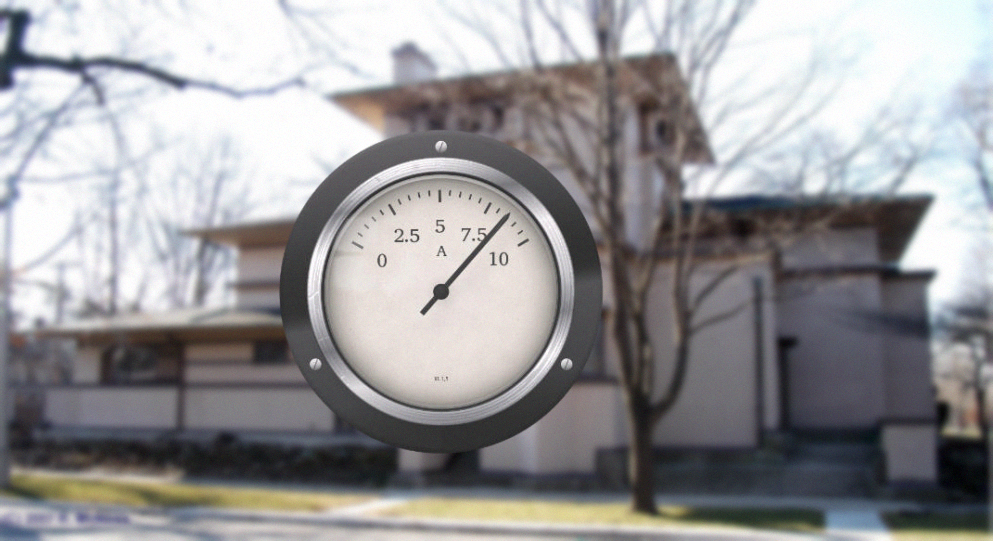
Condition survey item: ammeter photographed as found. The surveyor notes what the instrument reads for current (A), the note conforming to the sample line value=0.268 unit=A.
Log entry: value=8.5 unit=A
